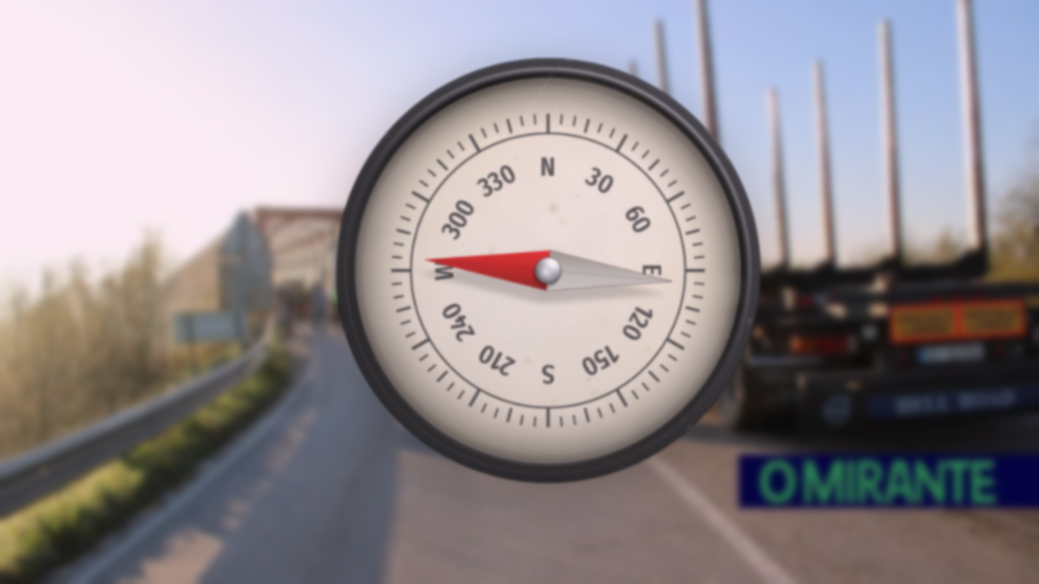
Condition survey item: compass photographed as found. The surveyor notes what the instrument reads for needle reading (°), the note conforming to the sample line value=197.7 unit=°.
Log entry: value=275 unit=°
